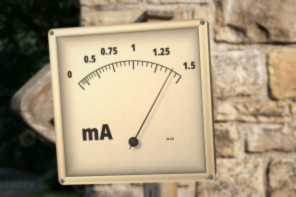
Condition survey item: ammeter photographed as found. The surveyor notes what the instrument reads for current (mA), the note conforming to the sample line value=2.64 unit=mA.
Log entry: value=1.4 unit=mA
